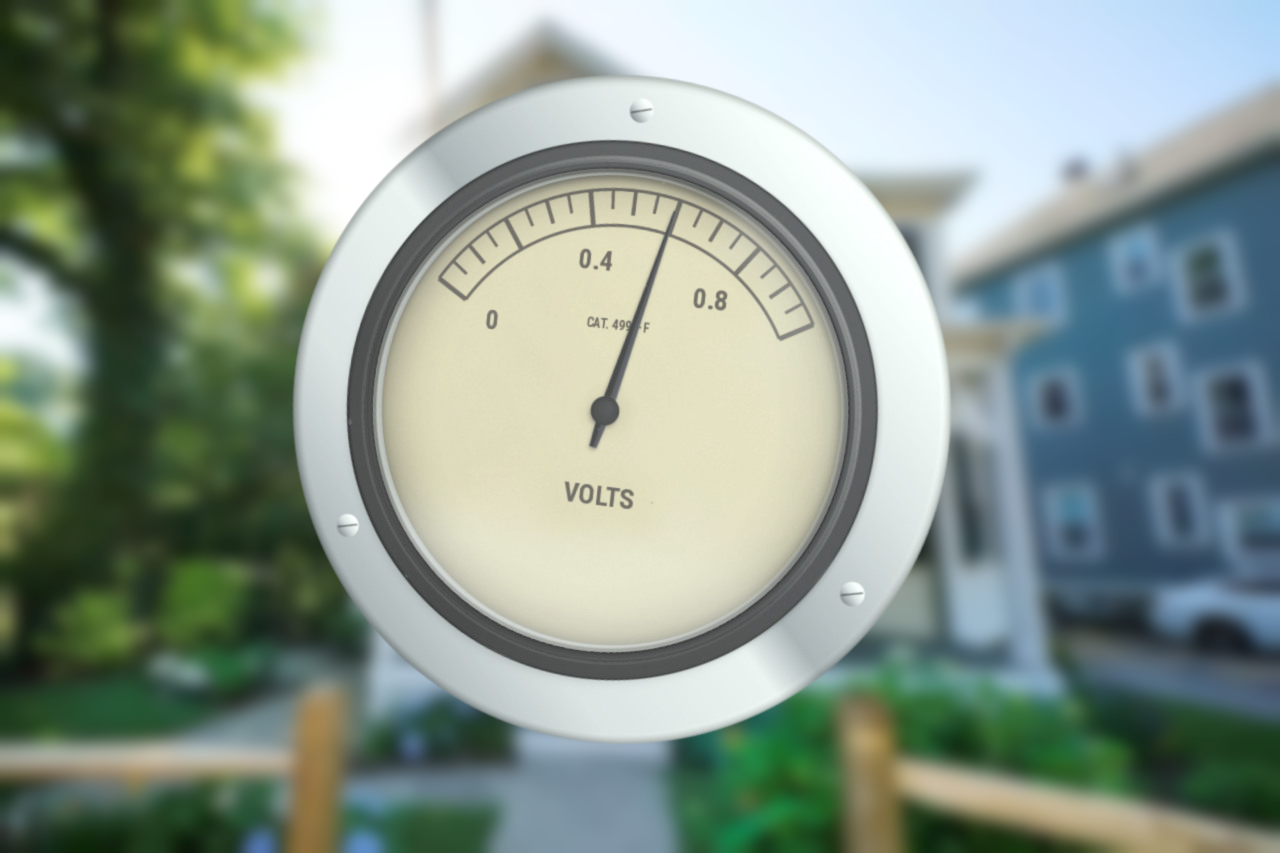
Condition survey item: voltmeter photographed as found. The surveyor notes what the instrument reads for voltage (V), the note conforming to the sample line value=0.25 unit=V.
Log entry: value=0.6 unit=V
